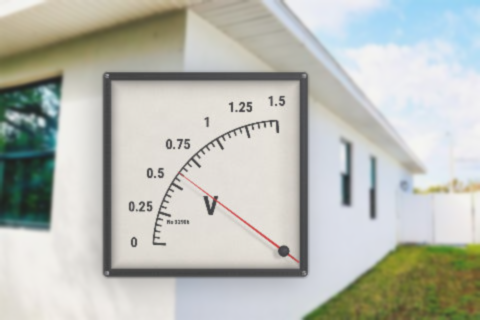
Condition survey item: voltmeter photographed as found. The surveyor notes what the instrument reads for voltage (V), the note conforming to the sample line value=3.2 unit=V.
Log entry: value=0.6 unit=V
